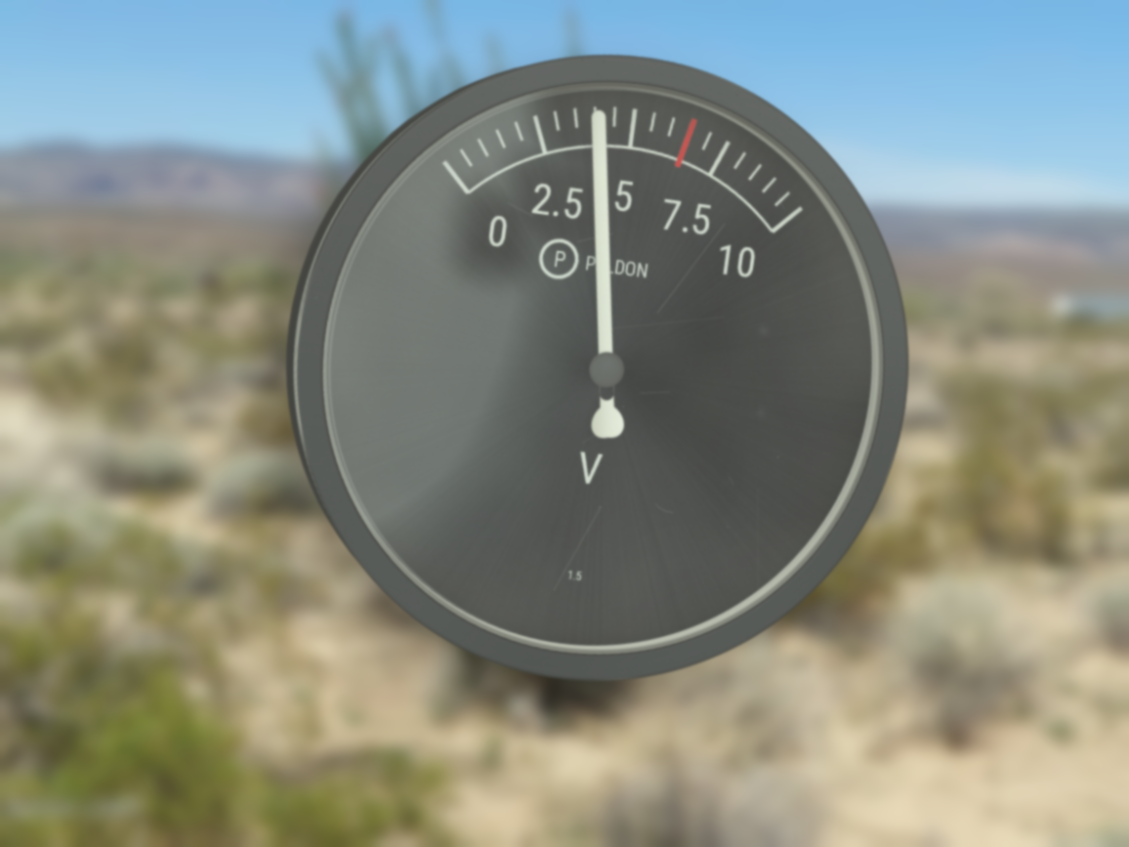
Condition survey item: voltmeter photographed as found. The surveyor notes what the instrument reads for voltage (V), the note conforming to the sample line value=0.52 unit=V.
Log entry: value=4 unit=V
